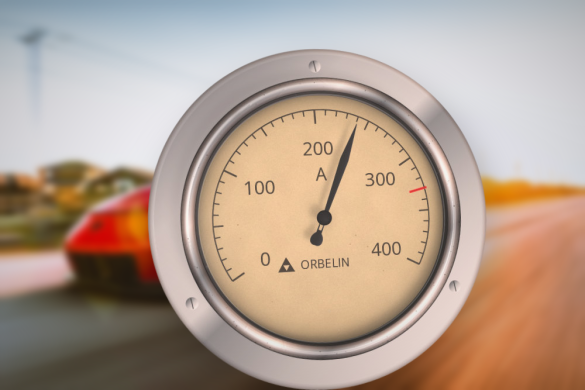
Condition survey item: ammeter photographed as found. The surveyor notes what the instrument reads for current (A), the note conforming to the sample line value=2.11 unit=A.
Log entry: value=240 unit=A
